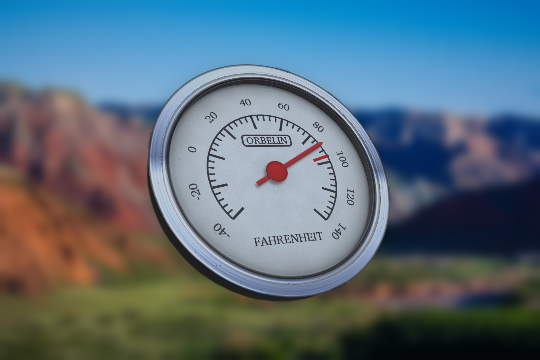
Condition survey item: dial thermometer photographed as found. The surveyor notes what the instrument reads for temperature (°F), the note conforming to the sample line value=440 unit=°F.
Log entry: value=88 unit=°F
